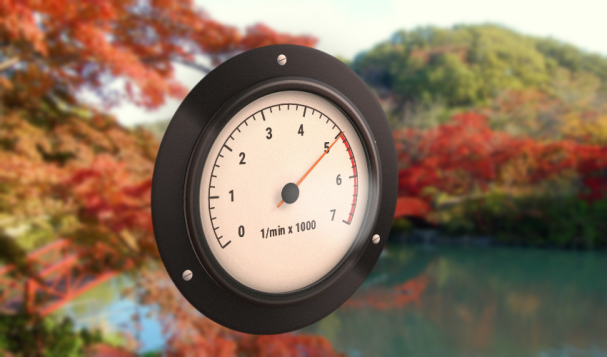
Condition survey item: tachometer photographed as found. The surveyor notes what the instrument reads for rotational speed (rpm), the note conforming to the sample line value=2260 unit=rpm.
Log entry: value=5000 unit=rpm
